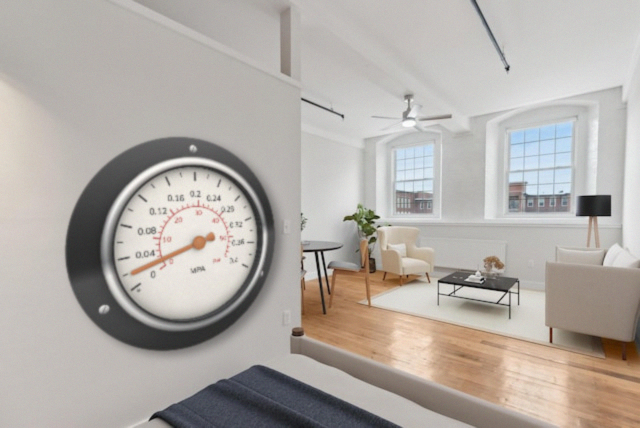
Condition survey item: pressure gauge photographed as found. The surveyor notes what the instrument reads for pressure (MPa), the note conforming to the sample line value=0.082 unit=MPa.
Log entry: value=0.02 unit=MPa
